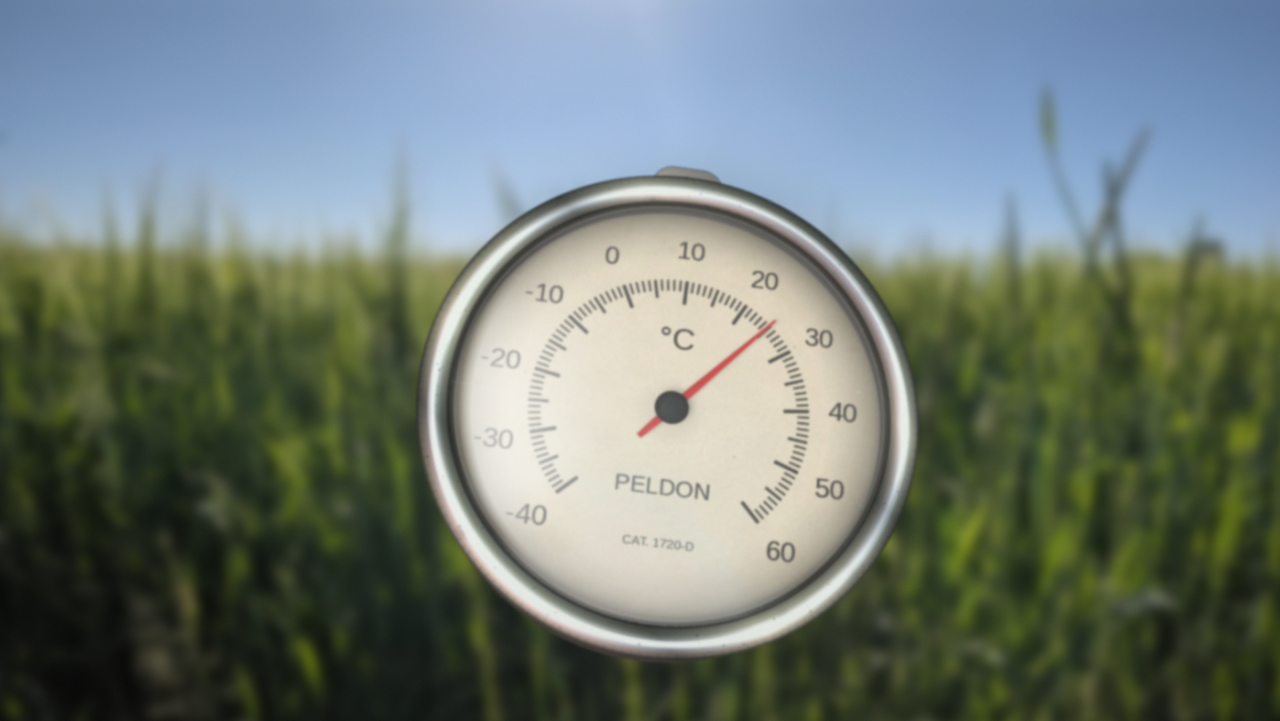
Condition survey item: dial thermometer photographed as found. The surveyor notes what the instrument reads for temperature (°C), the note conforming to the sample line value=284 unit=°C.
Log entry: value=25 unit=°C
